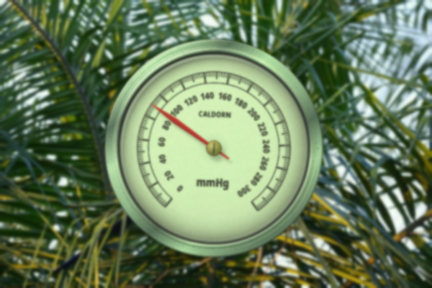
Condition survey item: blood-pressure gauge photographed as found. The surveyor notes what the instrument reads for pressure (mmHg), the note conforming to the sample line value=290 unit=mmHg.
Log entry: value=90 unit=mmHg
